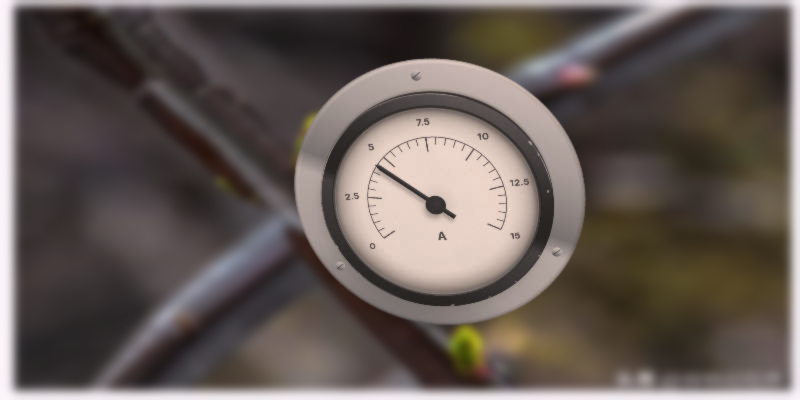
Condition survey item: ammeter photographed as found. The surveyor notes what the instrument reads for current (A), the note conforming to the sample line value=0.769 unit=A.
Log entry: value=4.5 unit=A
